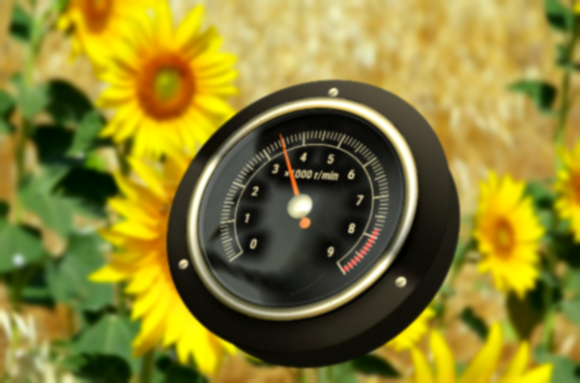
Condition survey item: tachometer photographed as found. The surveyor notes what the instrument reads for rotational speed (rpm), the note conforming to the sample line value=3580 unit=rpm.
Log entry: value=3500 unit=rpm
